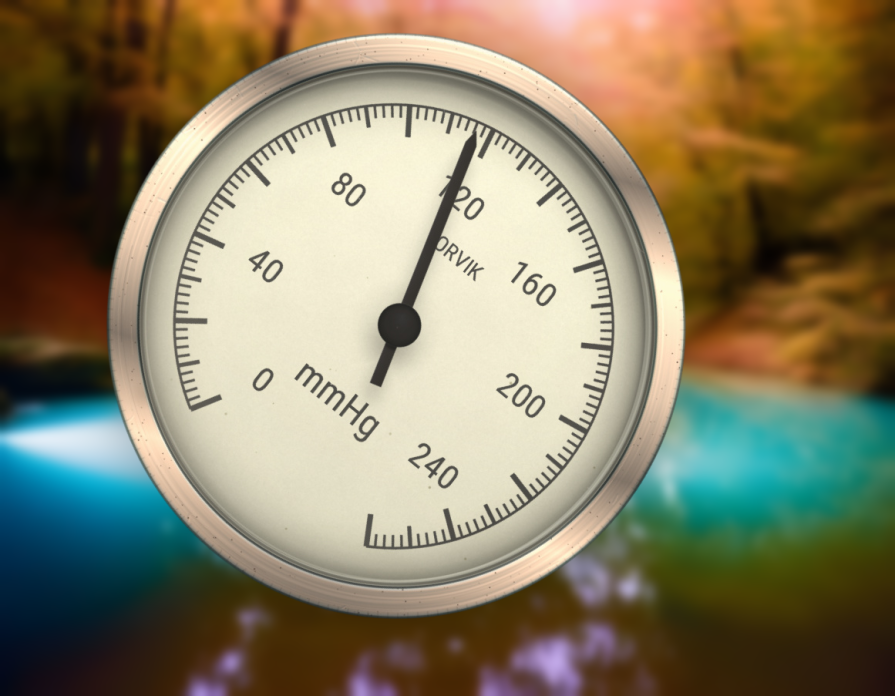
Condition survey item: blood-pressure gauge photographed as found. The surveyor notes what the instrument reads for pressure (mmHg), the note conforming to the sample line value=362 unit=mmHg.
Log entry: value=116 unit=mmHg
